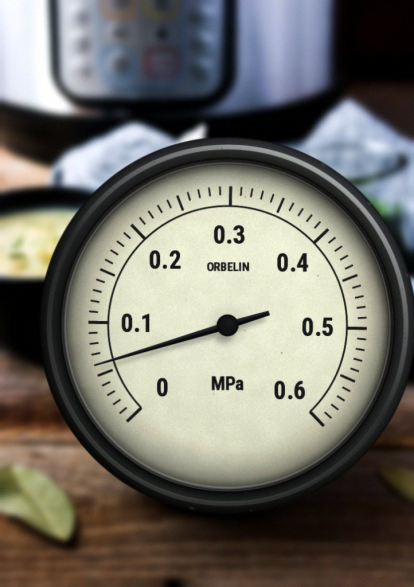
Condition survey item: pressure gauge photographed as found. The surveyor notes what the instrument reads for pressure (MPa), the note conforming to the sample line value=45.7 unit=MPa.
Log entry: value=0.06 unit=MPa
